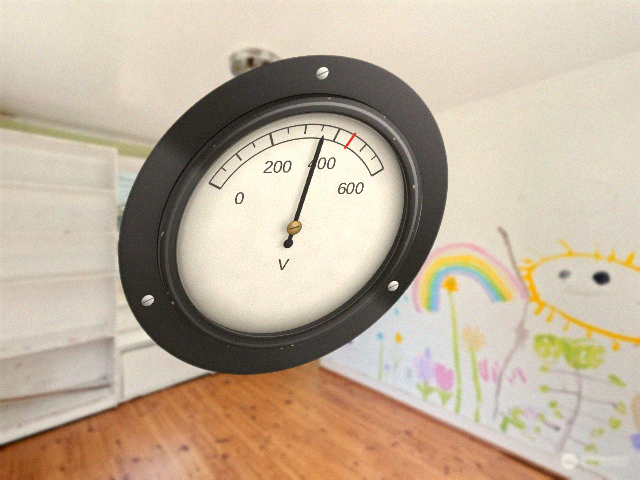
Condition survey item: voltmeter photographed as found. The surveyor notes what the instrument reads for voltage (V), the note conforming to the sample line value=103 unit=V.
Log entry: value=350 unit=V
